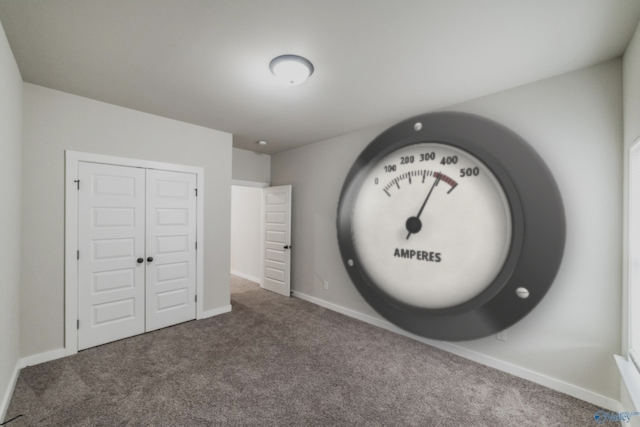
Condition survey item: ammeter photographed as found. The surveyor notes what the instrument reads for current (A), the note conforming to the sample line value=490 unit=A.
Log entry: value=400 unit=A
